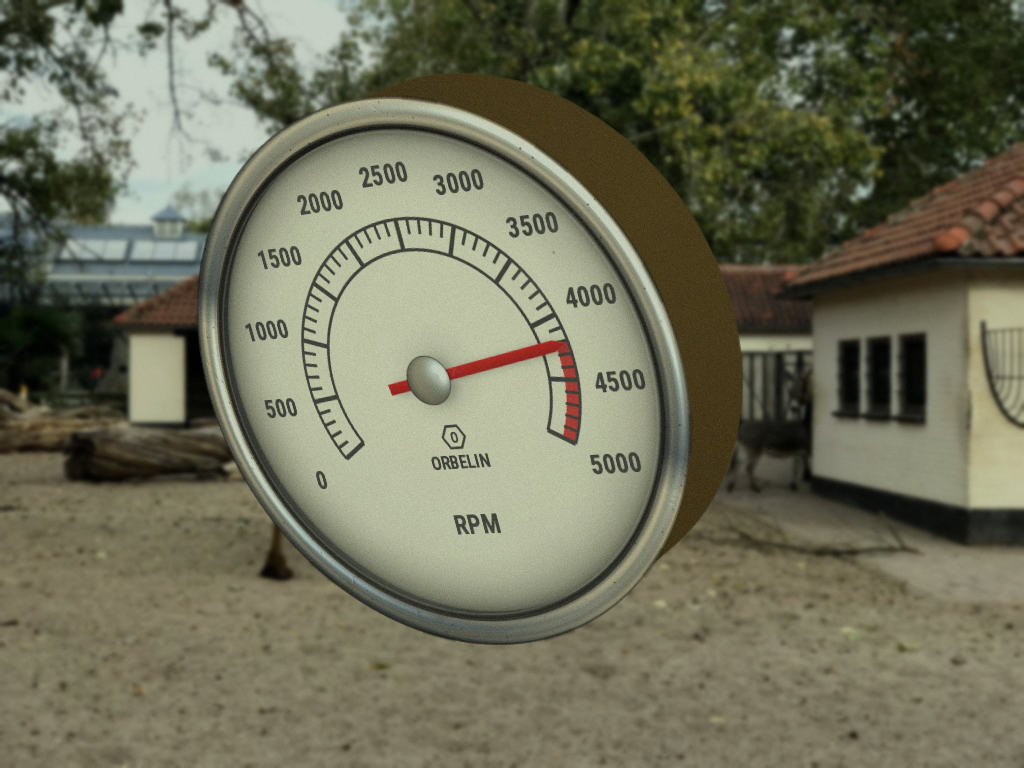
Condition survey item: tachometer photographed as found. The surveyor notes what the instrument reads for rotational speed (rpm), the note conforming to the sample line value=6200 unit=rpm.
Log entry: value=4200 unit=rpm
